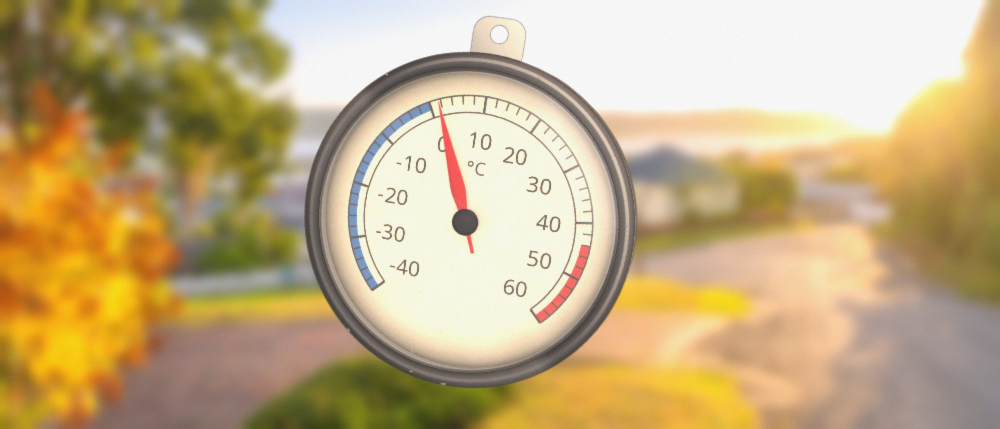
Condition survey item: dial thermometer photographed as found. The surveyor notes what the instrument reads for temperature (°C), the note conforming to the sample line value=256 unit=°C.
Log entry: value=2 unit=°C
